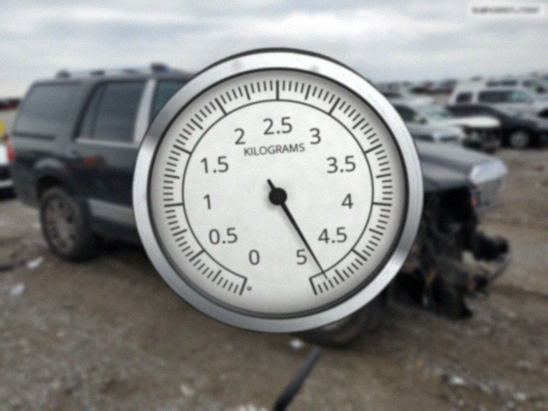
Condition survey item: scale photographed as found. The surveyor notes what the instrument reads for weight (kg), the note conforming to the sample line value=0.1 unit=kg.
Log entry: value=4.85 unit=kg
